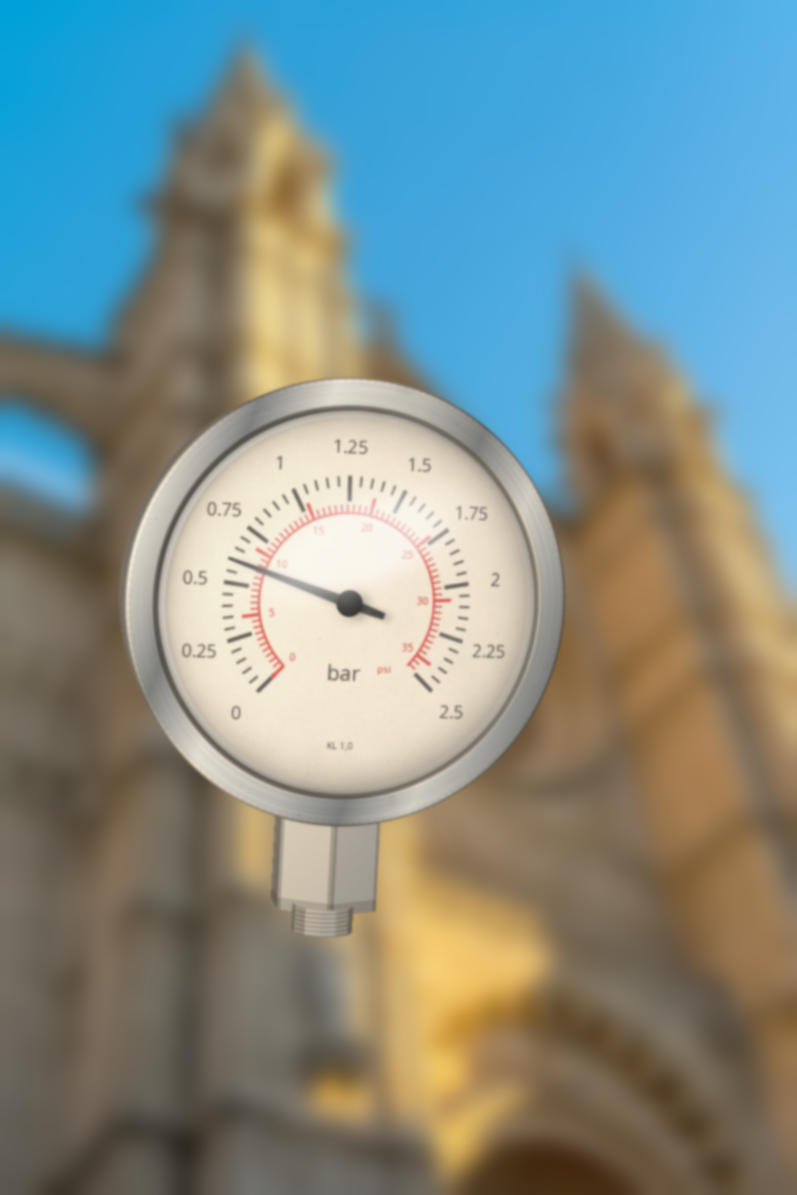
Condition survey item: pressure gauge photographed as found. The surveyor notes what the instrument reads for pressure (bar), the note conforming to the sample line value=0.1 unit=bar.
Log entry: value=0.6 unit=bar
